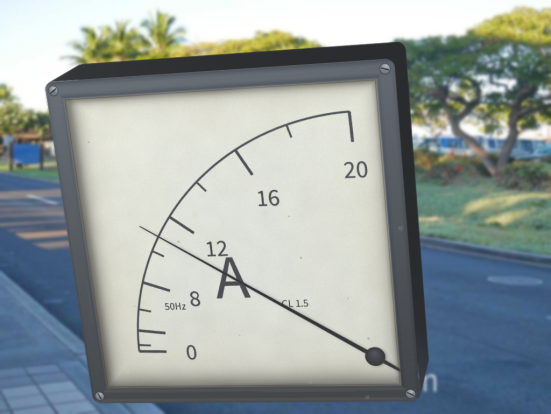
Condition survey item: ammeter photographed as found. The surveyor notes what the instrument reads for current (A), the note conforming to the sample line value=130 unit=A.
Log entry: value=11 unit=A
